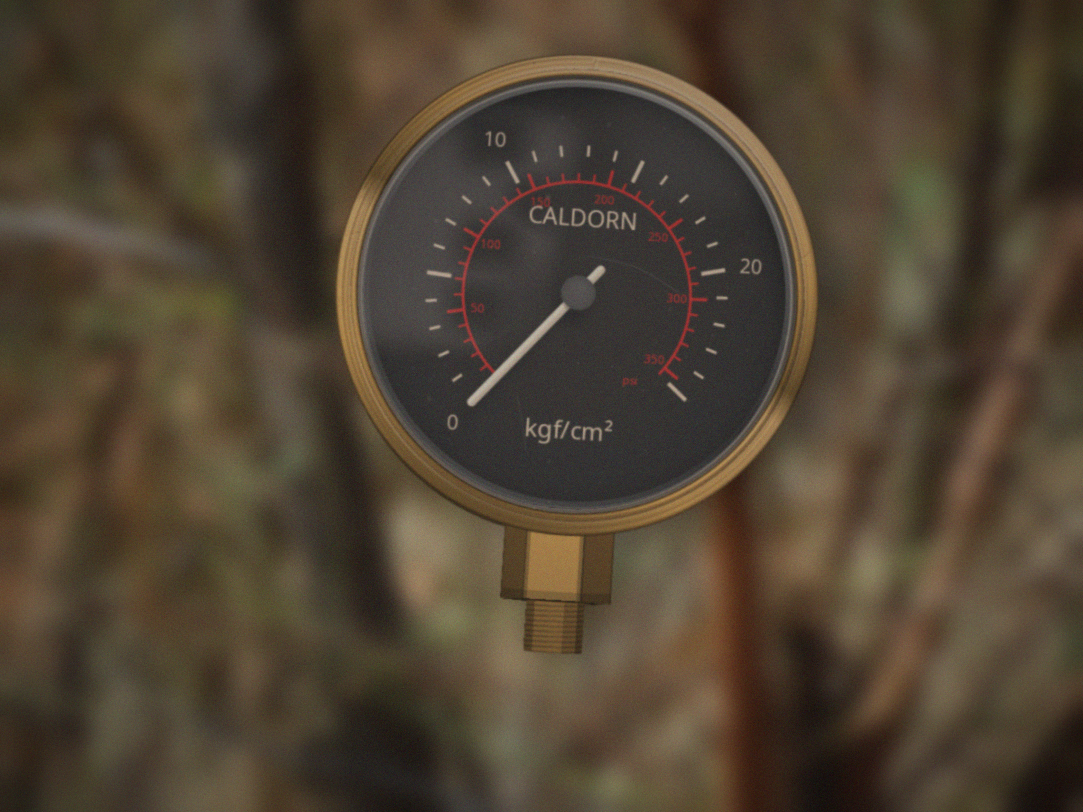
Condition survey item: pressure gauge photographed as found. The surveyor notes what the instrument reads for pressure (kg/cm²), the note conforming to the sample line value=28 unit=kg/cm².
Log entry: value=0 unit=kg/cm²
